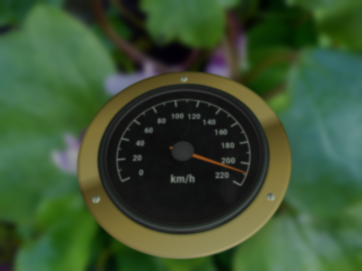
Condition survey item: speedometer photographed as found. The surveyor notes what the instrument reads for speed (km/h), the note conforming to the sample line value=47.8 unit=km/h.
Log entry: value=210 unit=km/h
